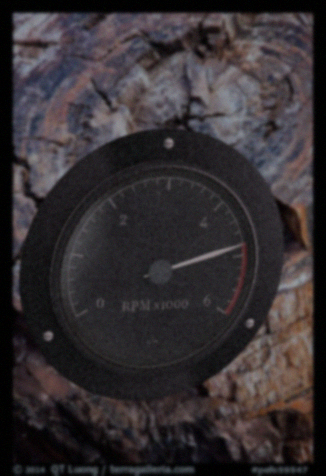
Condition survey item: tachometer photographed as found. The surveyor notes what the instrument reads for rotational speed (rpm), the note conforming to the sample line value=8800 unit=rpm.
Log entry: value=4800 unit=rpm
